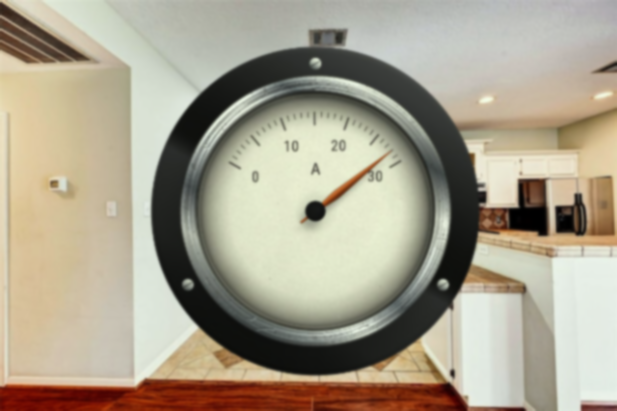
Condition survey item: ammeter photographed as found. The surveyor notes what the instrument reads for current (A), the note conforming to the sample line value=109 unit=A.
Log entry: value=28 unit=A
